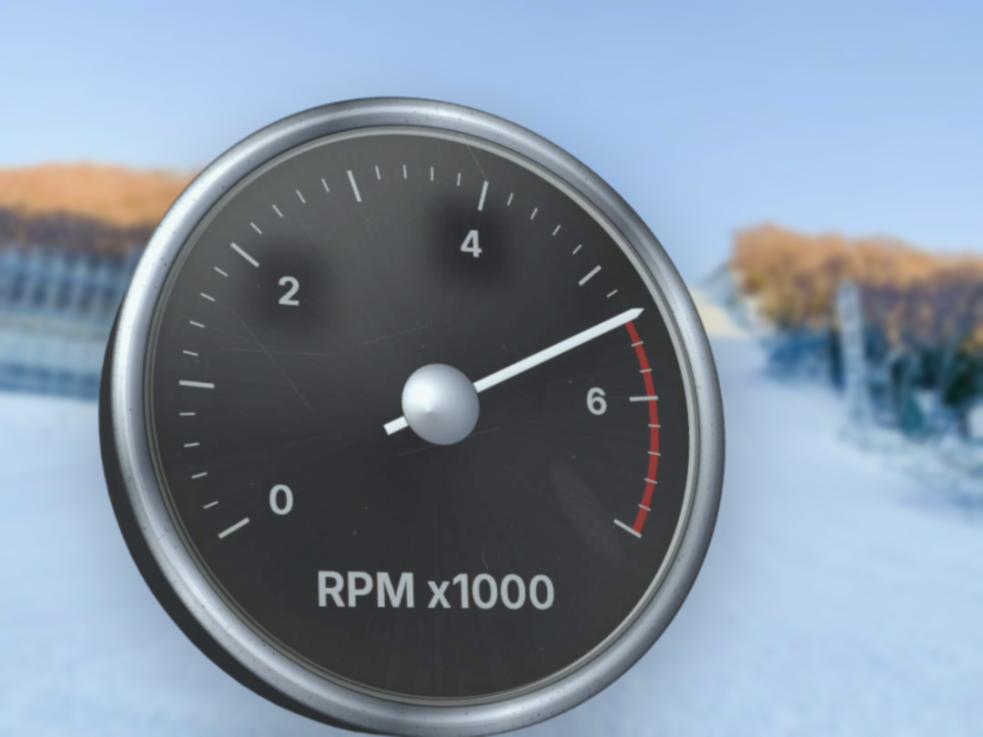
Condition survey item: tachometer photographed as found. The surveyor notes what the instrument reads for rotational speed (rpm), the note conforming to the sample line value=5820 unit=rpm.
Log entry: value=5400 unit=rpm
